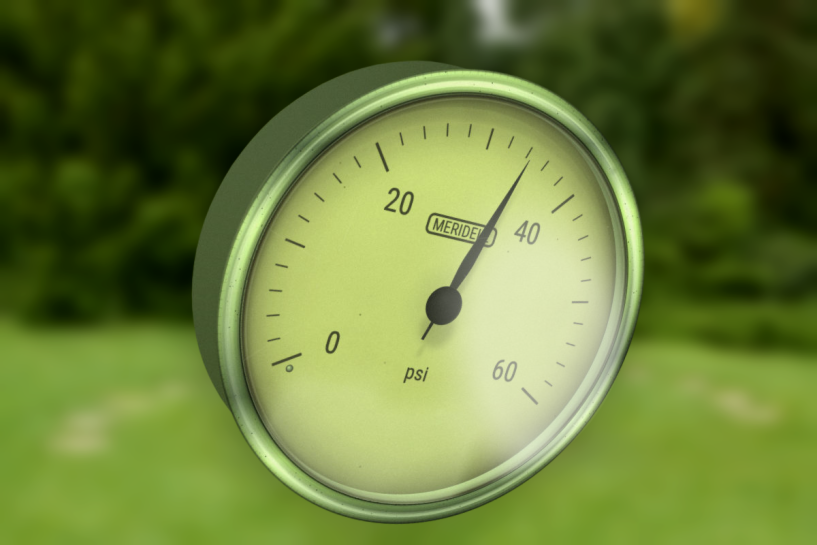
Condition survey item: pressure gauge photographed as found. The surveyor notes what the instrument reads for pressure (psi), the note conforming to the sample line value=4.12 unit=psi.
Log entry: value=34 unit=psi
